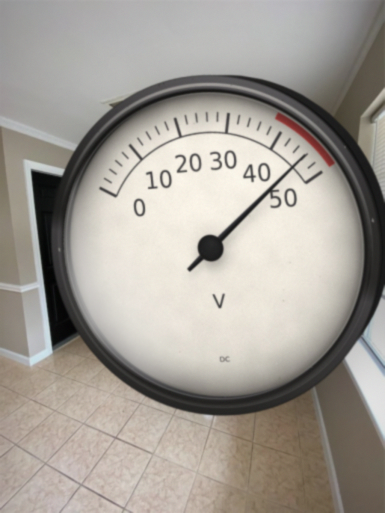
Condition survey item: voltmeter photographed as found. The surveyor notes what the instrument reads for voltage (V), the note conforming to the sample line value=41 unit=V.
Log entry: value=46 unit=V
